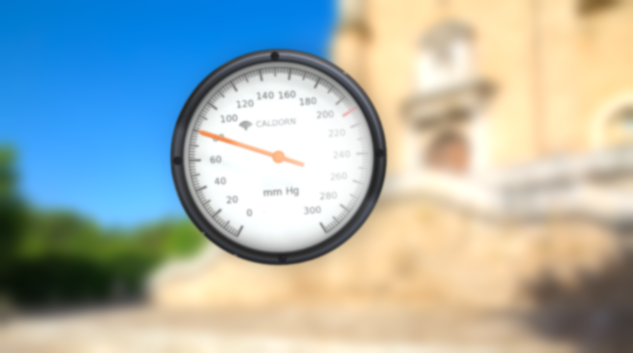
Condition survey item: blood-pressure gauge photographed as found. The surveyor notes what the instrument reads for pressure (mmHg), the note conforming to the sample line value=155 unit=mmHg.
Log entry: value=80 unit=mmHg
